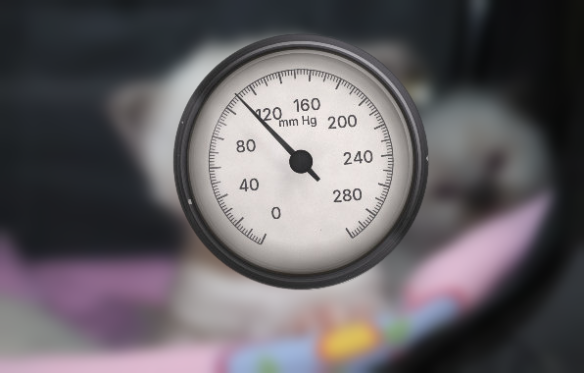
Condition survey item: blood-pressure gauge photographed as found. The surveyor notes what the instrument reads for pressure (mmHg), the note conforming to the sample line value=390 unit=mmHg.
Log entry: value=110 unit=mmHg
